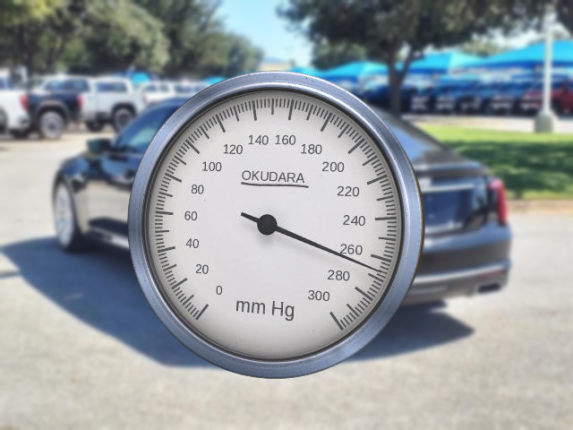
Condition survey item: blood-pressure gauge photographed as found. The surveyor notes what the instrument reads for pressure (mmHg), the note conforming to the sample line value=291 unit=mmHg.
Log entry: value=266 unit=mmHg
